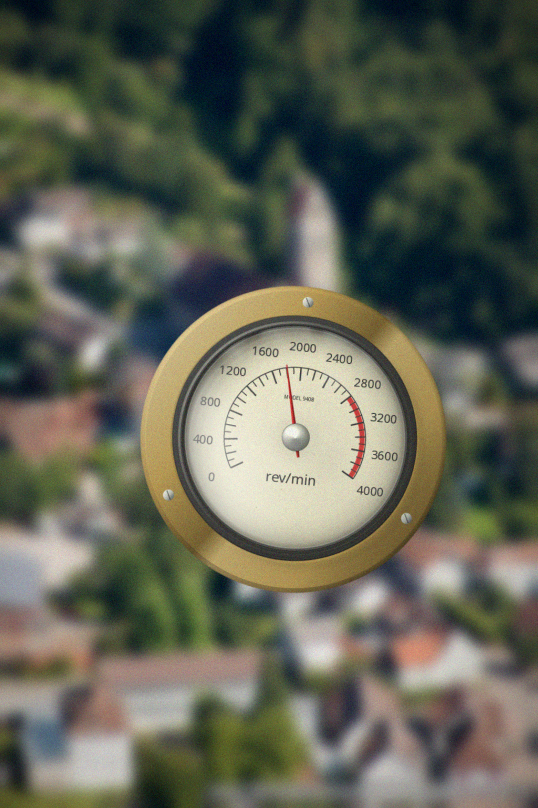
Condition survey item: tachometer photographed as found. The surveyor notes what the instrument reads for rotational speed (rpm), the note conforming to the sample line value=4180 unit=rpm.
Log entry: value=1800 unit=rpm
